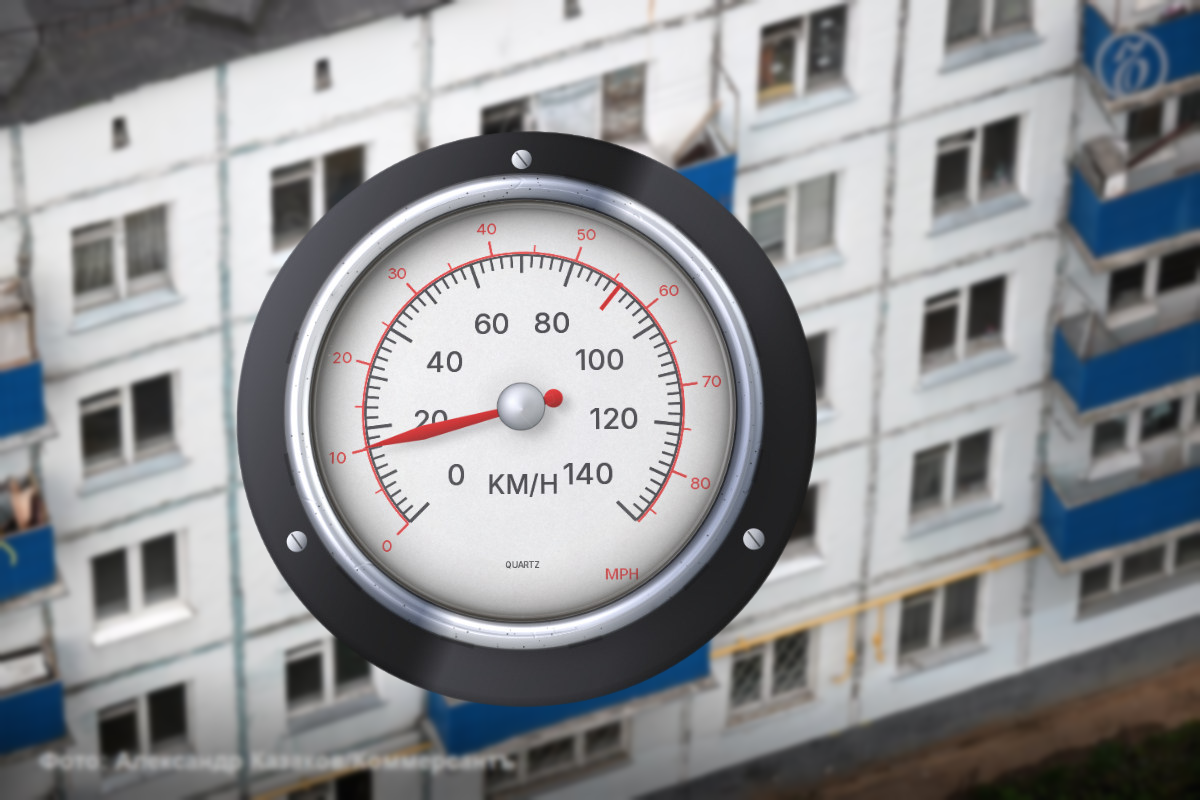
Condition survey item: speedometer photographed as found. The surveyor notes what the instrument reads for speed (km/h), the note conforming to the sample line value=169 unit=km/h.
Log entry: value=16 unit=km/h
